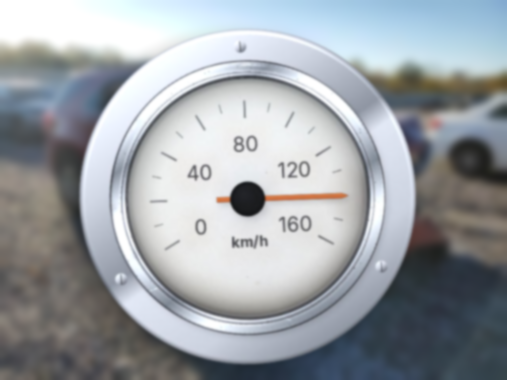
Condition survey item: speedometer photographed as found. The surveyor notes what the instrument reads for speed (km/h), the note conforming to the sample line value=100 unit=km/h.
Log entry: value=140 unit=km/h
